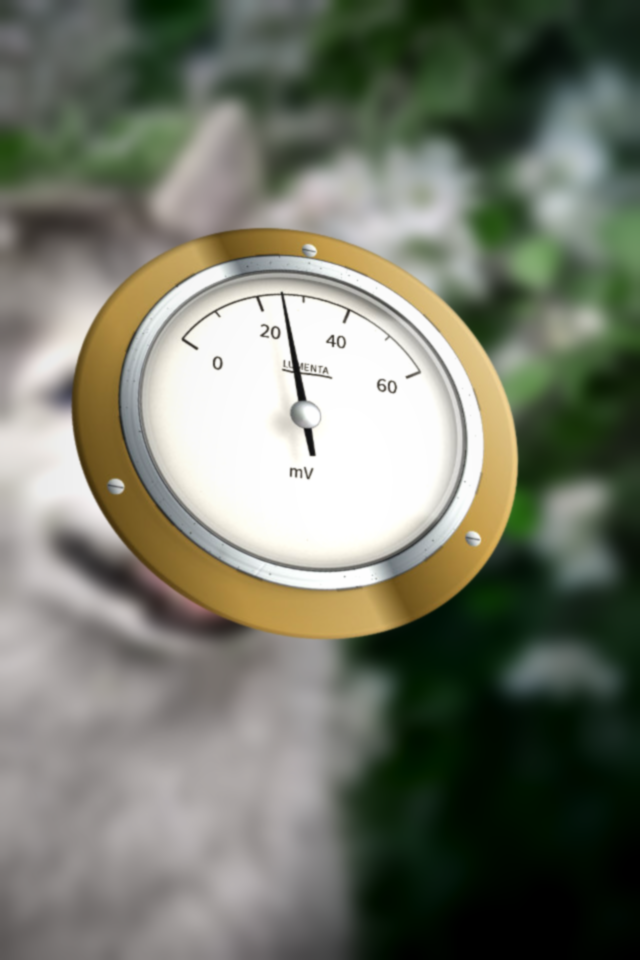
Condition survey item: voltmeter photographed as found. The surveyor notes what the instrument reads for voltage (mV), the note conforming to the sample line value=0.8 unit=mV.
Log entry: value=25 unit=mV
